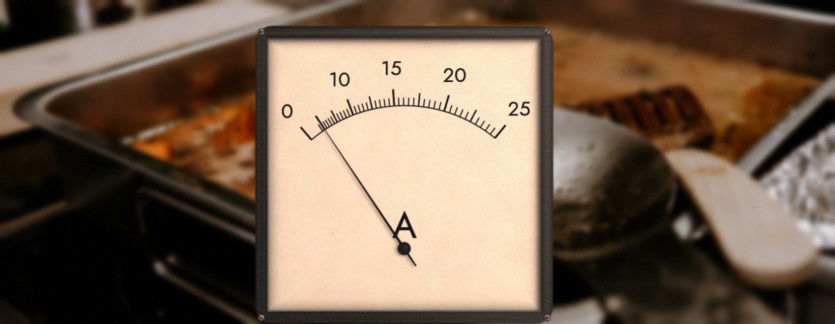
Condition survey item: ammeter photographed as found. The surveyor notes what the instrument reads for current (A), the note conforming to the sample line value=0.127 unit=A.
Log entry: value=5 unit=A
